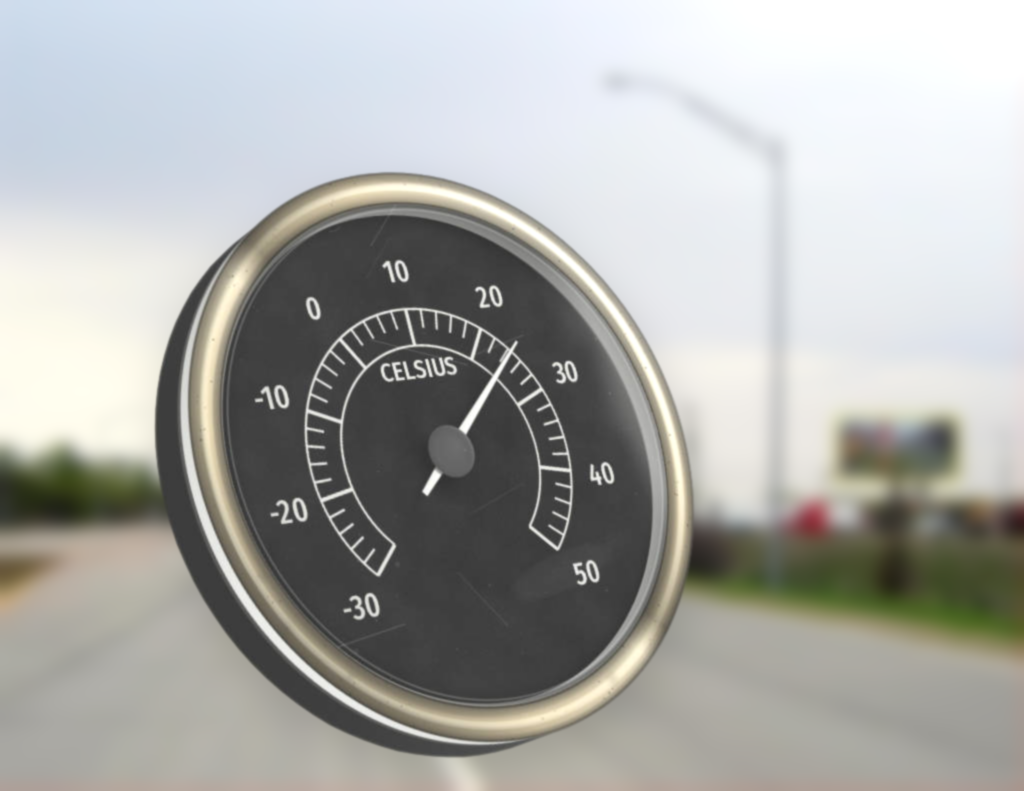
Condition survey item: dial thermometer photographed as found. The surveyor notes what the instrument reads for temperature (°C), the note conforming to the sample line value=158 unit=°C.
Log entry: value=24 unit=°C
